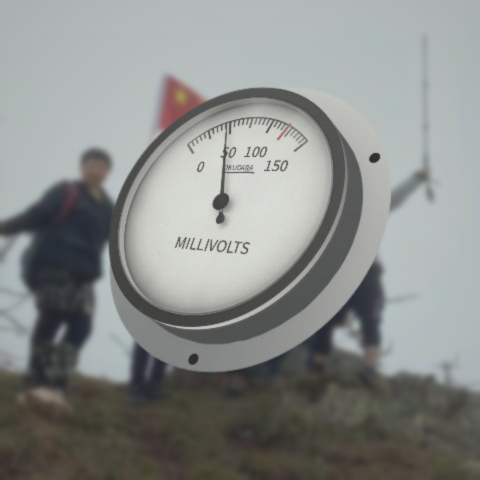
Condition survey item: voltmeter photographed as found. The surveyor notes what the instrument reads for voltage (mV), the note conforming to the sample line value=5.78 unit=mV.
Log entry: value=50 unit=mV
